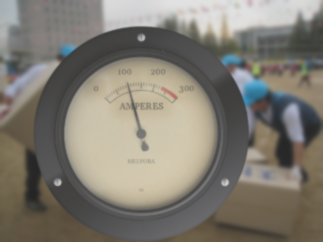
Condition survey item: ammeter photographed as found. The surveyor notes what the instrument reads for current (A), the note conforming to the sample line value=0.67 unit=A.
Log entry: value=100 unit=A
